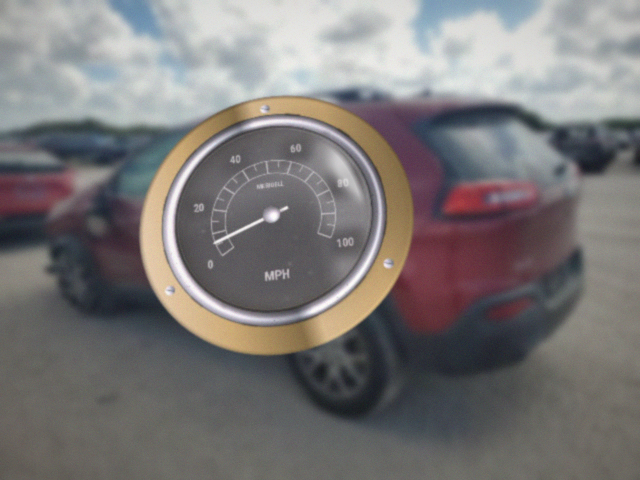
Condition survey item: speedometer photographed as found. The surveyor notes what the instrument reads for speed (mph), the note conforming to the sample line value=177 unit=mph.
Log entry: value=5 unit=mph
